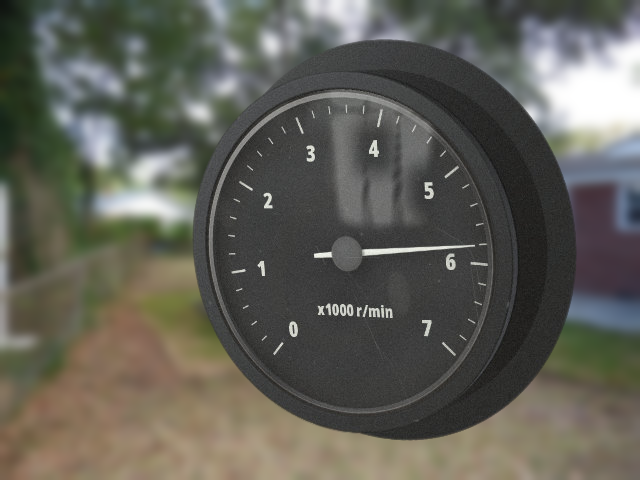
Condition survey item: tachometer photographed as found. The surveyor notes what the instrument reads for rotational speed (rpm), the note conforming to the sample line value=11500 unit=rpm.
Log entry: value=5800 unit=rpm
